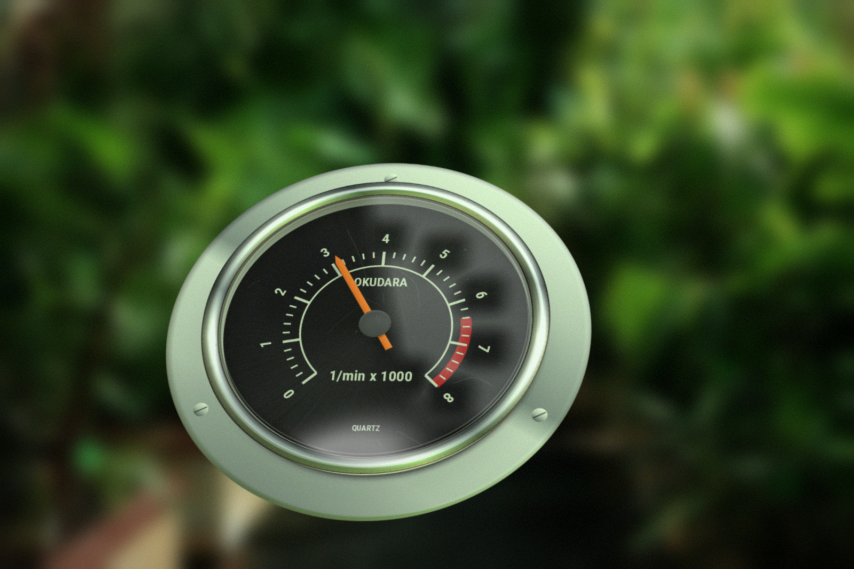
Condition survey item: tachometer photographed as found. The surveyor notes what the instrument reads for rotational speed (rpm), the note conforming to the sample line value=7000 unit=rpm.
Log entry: value=3100 unit=rpm
